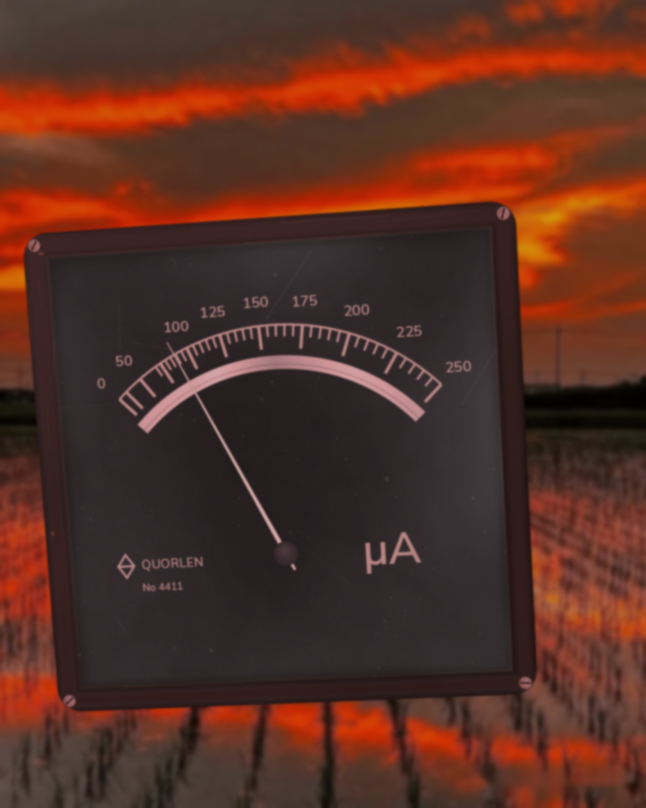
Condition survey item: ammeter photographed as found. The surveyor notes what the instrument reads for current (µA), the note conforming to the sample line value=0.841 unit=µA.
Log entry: value=90 unit=µA
